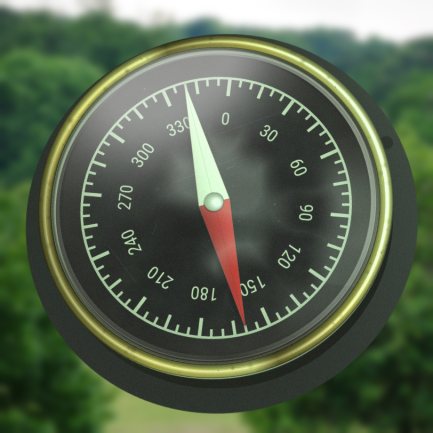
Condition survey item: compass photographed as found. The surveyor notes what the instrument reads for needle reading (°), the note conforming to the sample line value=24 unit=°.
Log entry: value=160 unit=°
